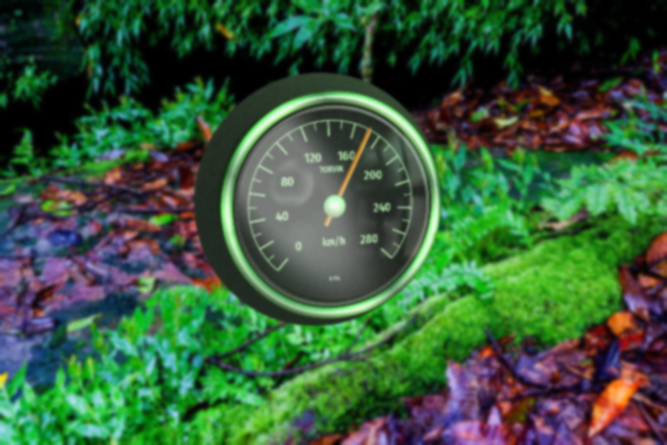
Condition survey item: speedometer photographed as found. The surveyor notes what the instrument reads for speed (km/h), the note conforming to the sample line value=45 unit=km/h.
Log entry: value=170 unit=km/h
